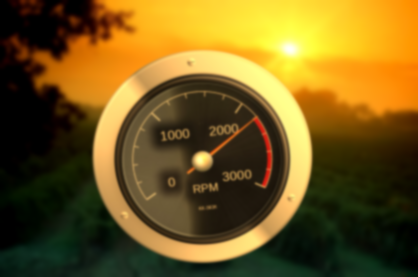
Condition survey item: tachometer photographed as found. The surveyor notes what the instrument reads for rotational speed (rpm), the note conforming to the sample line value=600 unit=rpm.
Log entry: value=2200 unit=rpm
